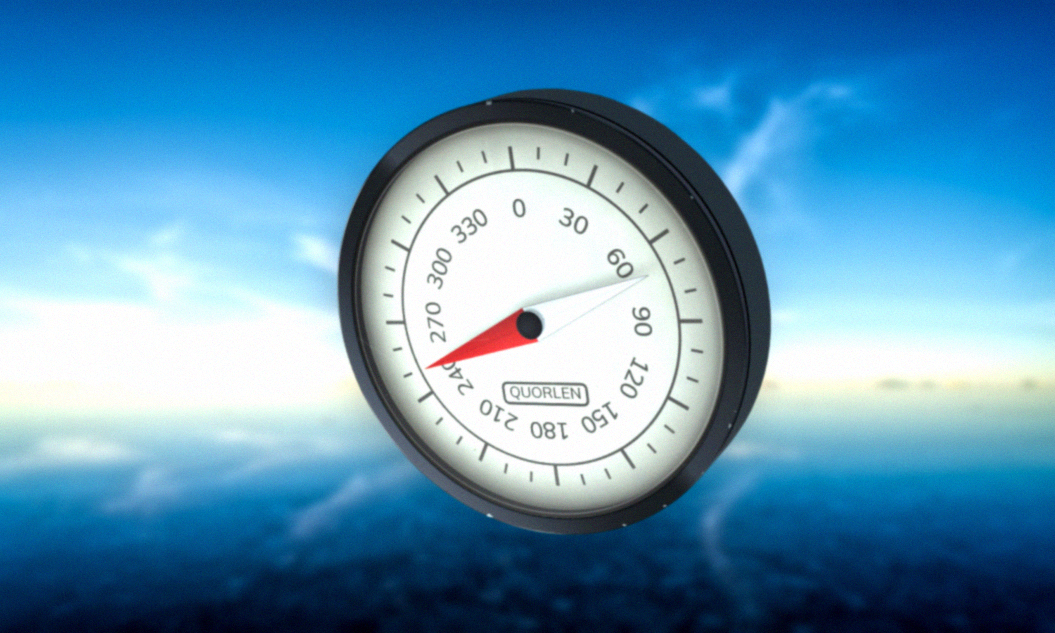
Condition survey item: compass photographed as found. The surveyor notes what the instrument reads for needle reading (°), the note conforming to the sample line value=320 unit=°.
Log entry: value=250 unit=°
